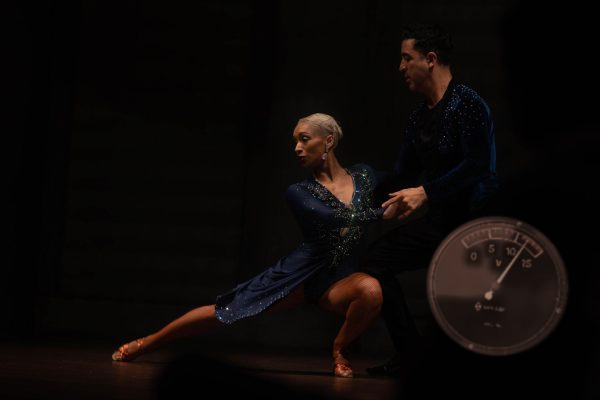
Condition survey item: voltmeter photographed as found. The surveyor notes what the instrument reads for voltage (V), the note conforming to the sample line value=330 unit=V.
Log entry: value=12 unit=V
